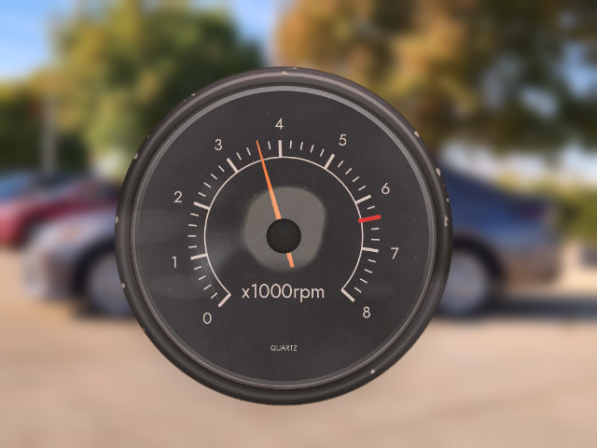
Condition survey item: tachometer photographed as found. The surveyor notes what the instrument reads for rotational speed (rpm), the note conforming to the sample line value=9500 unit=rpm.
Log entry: value=3600 unit=rpm
